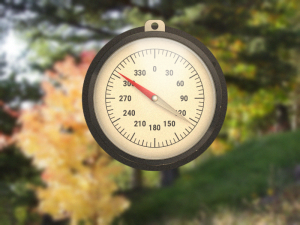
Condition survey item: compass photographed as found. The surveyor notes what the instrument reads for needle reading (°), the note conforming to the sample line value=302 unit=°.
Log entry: value=305 unit=°
